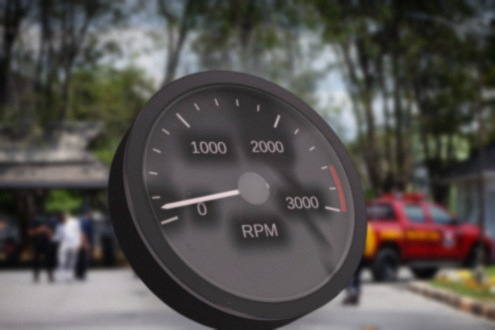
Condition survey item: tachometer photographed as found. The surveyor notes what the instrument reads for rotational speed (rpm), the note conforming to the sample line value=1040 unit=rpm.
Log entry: value=100 unit=rpm
